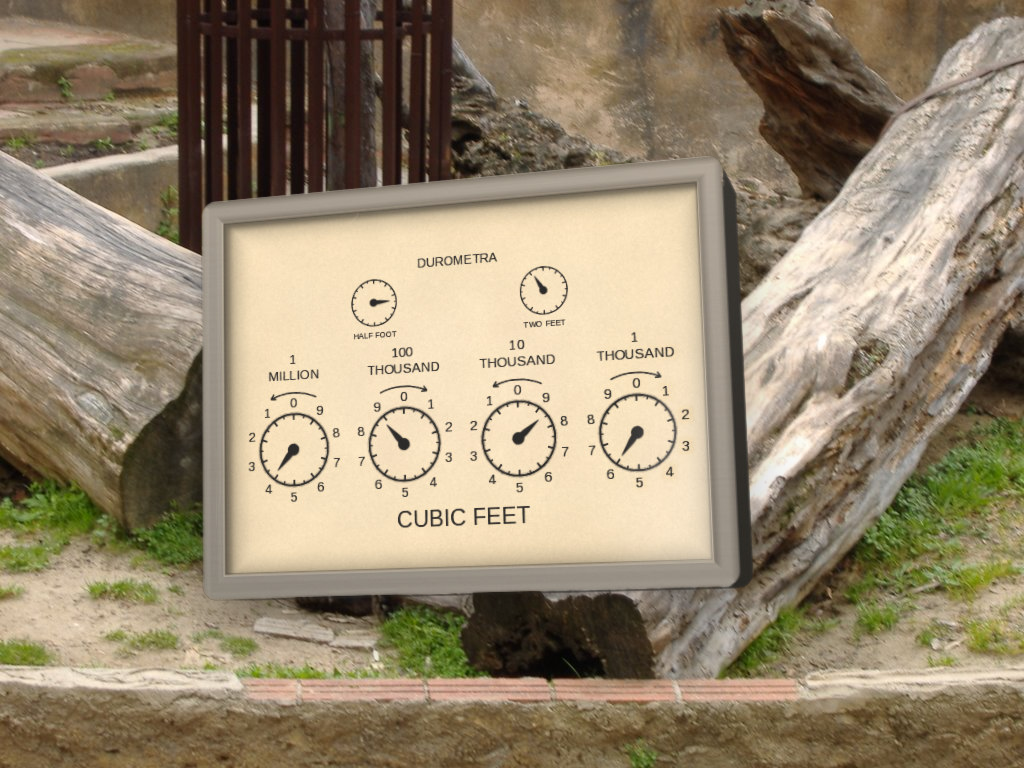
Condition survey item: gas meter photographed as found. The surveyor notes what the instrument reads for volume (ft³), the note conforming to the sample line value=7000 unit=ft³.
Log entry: value=388600 unit=ft³
